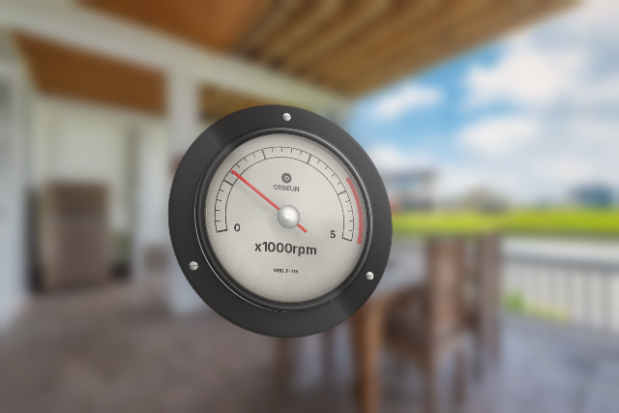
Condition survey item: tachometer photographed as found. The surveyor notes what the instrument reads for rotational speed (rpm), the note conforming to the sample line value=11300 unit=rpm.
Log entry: value=1200 unit=rpm
